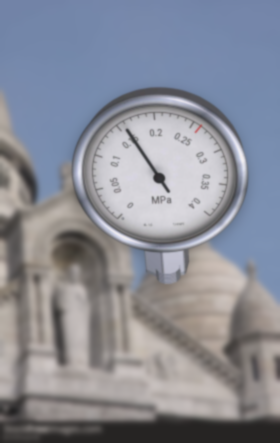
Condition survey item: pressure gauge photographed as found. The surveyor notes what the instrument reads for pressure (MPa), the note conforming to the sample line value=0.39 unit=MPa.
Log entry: value=0.16 unit=MPa
